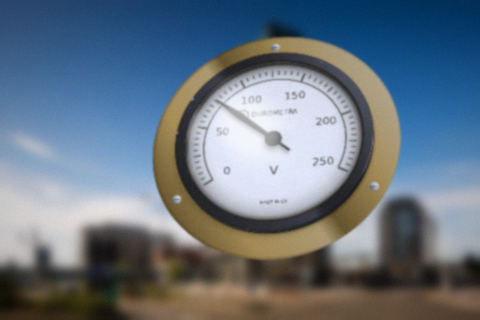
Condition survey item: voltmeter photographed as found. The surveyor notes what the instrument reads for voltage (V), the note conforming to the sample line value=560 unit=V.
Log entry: value=75 unit=V
